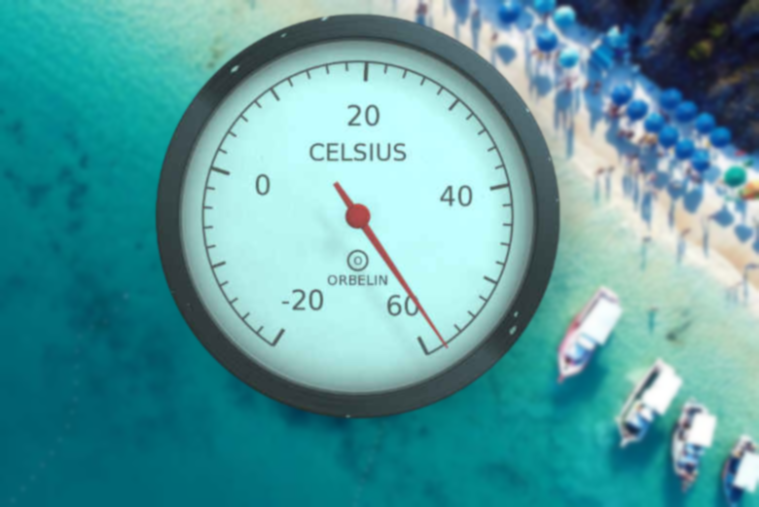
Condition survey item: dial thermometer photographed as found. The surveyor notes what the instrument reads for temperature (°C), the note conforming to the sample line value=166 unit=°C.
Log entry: value=58 unit=°C
